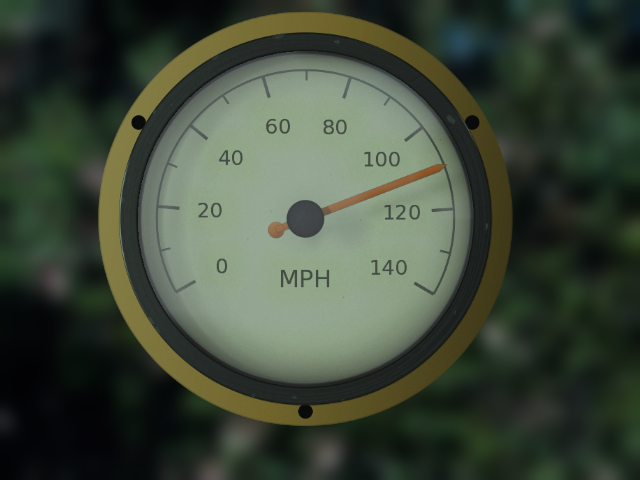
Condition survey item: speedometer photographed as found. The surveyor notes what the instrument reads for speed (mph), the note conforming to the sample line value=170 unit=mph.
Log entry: value=110 unit=mph
